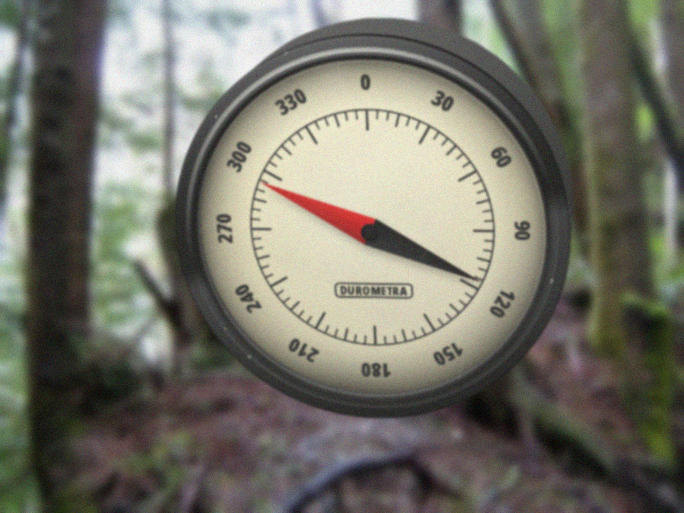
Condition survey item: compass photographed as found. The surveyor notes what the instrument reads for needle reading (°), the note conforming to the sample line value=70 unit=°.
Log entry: value=295 unit=°
